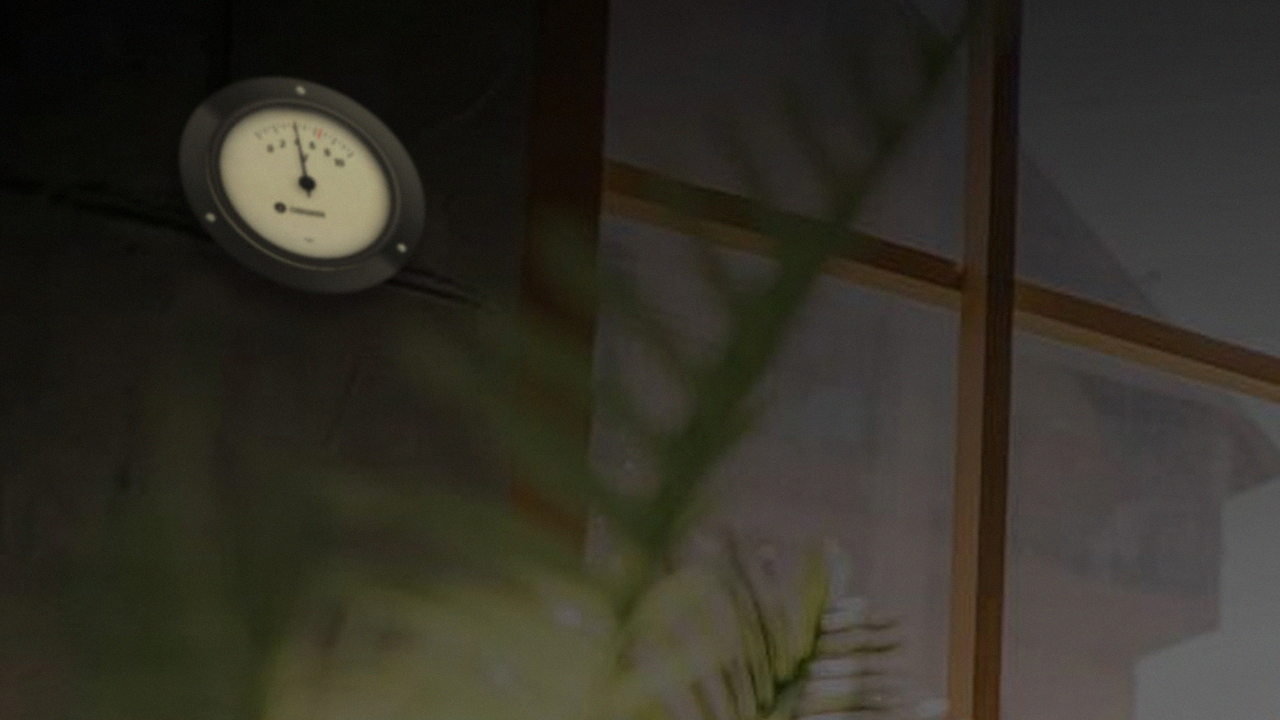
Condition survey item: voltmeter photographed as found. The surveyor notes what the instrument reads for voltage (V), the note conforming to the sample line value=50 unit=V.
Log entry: value=4 unit=V
